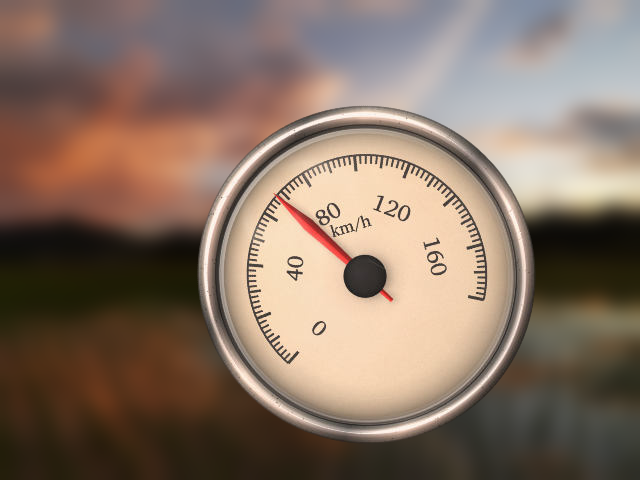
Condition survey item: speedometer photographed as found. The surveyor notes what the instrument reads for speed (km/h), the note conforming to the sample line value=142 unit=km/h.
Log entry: value=68 unit=km/h
